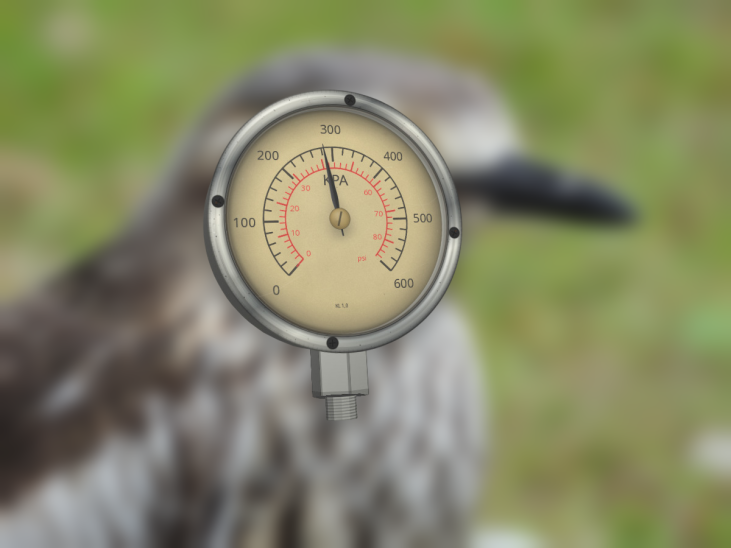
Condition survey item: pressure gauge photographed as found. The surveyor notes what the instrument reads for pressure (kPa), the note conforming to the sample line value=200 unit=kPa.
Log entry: value=280 unit=kPa
